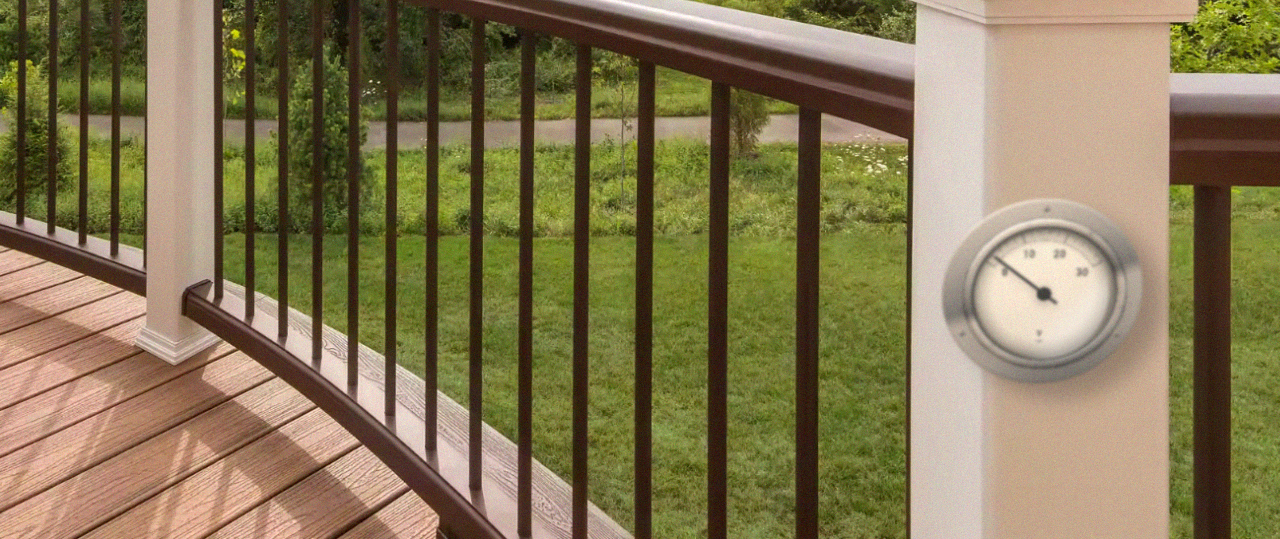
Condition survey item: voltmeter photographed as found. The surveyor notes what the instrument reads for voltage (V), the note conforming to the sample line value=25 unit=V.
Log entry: value=2 unit=V
